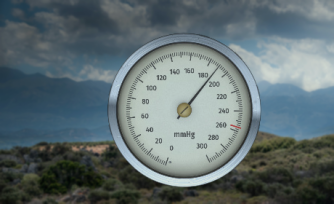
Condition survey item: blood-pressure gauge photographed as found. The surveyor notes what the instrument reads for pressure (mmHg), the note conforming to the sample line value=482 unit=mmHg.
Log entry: value=190 unit=mmHg
